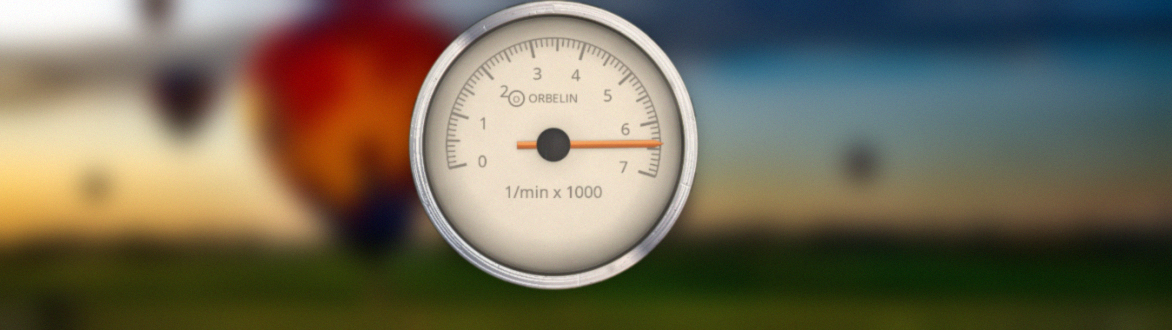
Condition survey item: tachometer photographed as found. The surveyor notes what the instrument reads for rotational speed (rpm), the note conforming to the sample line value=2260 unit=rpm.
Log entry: value=6400 unit=rpm
